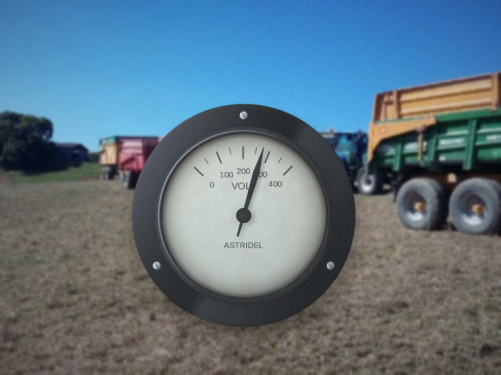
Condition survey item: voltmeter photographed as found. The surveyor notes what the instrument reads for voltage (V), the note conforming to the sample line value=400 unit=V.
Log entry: value=275 unit=V
